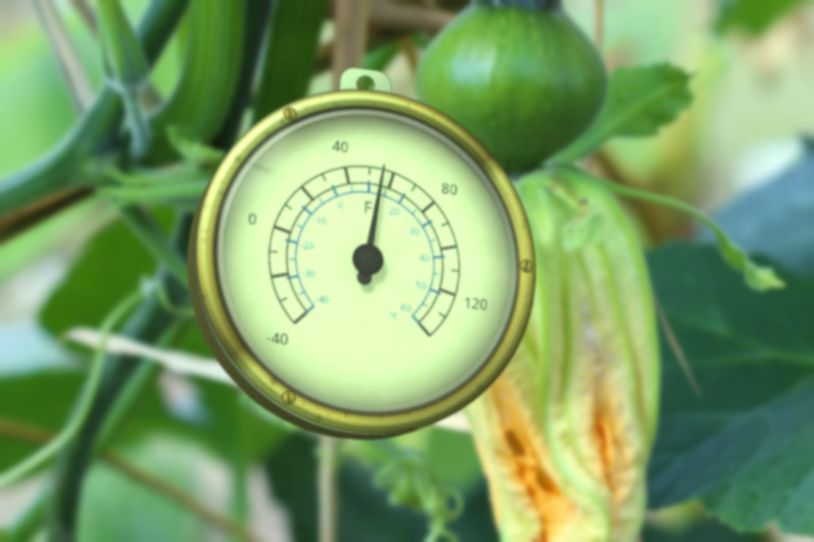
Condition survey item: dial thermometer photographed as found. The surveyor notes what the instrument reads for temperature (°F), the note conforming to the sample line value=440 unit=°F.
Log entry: value=55 unit=°F
